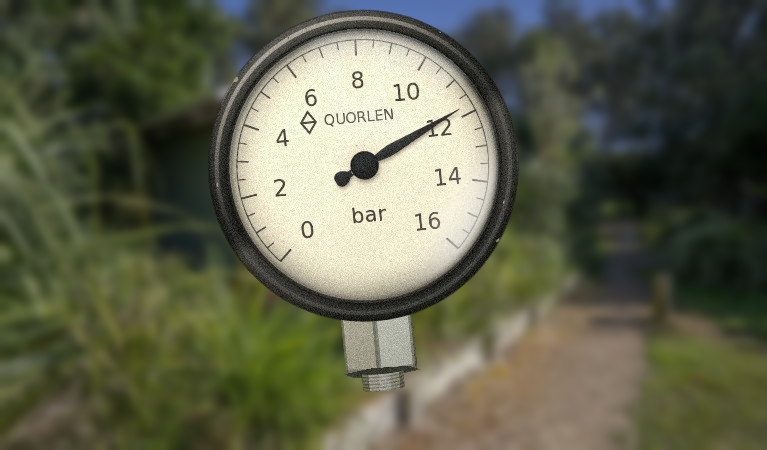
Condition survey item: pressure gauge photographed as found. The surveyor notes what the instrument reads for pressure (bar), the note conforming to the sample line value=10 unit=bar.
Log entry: value=11.75 unit=bar
